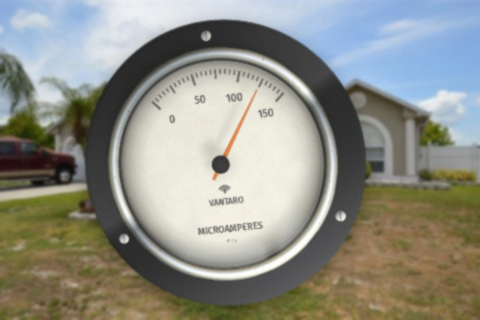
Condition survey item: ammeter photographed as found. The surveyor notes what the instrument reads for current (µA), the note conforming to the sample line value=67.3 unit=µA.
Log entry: value=125 unit=µA
